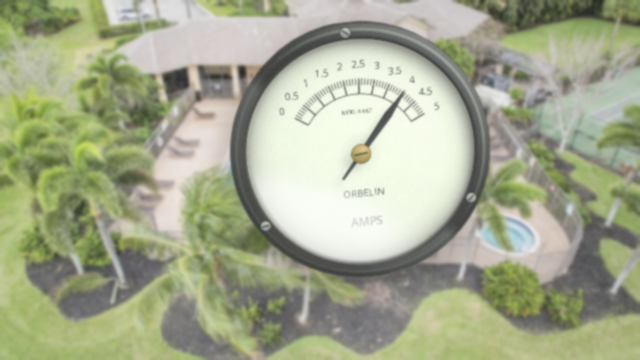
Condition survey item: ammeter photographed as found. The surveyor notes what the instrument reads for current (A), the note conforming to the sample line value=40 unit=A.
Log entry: value=4 unit=A
